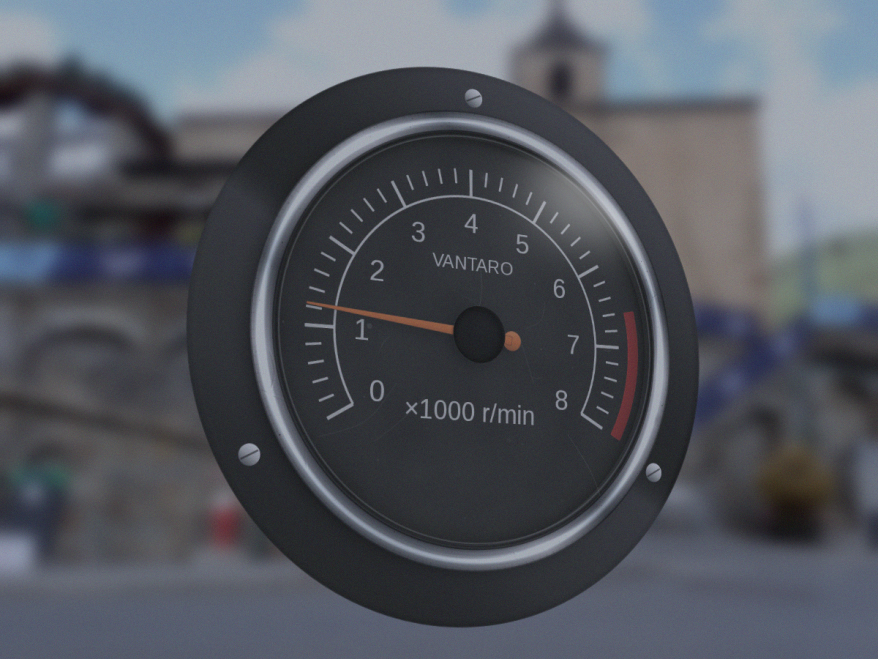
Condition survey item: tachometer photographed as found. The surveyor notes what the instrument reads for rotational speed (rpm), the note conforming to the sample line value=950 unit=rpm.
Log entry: value=1200 unit=rpm
